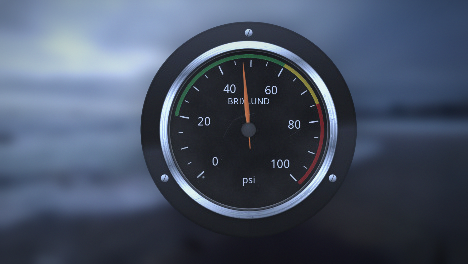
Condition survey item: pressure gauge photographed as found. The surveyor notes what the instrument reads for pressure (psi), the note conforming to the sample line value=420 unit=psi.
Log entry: value=47.5 unit=psi
